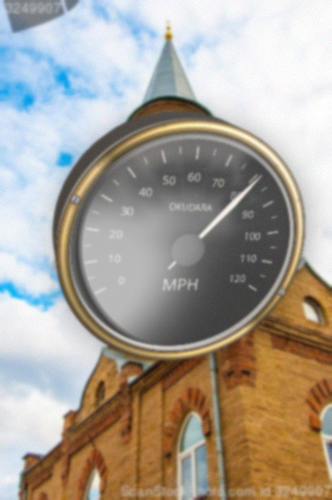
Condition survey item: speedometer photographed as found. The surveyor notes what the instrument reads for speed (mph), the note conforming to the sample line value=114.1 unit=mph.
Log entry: value=80 unit=mph
